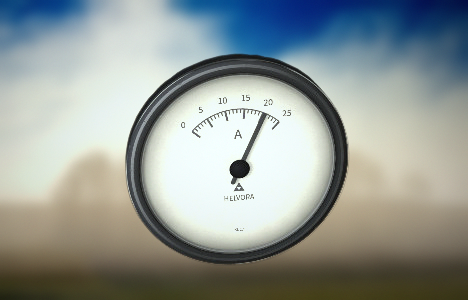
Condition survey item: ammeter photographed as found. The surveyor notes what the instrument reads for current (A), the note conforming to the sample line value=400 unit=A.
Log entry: value=20 unit=A
